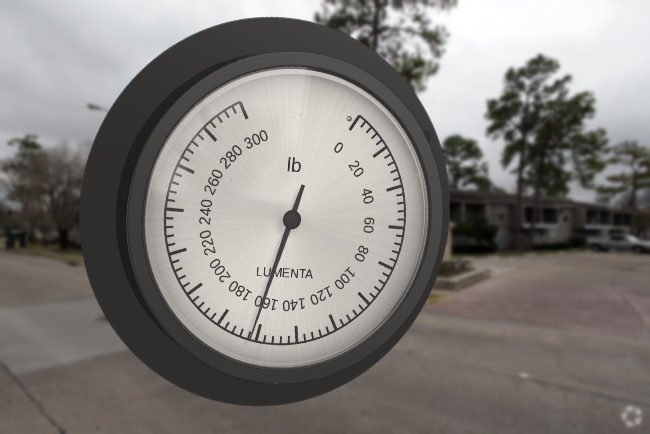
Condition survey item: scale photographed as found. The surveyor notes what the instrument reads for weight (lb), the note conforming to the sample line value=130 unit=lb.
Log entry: value=164 unit=lb
